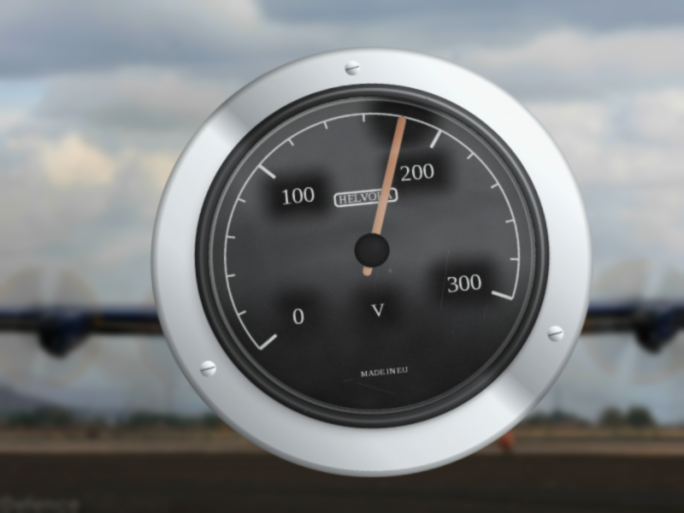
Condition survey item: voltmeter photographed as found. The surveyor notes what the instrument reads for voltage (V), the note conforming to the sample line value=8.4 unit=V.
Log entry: value=180 unit=V
